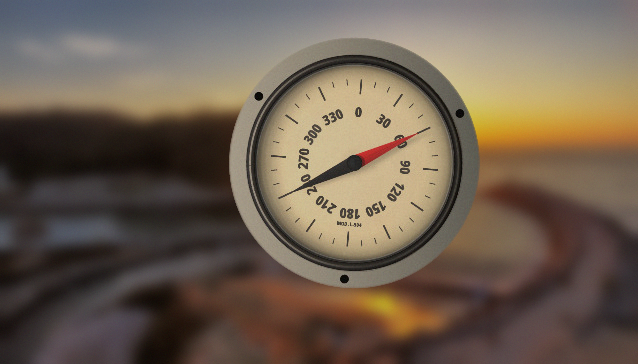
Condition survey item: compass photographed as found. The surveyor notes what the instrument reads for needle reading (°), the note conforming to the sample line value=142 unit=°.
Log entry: value=60 unit=°
